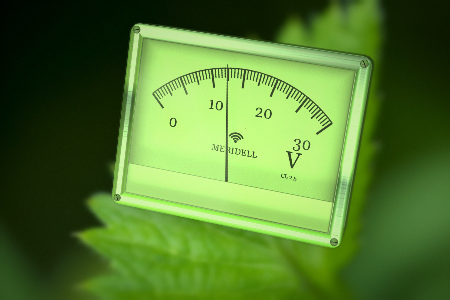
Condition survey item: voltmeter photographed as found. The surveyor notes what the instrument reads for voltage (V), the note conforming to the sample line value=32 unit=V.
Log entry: value=12.5 unit=V
